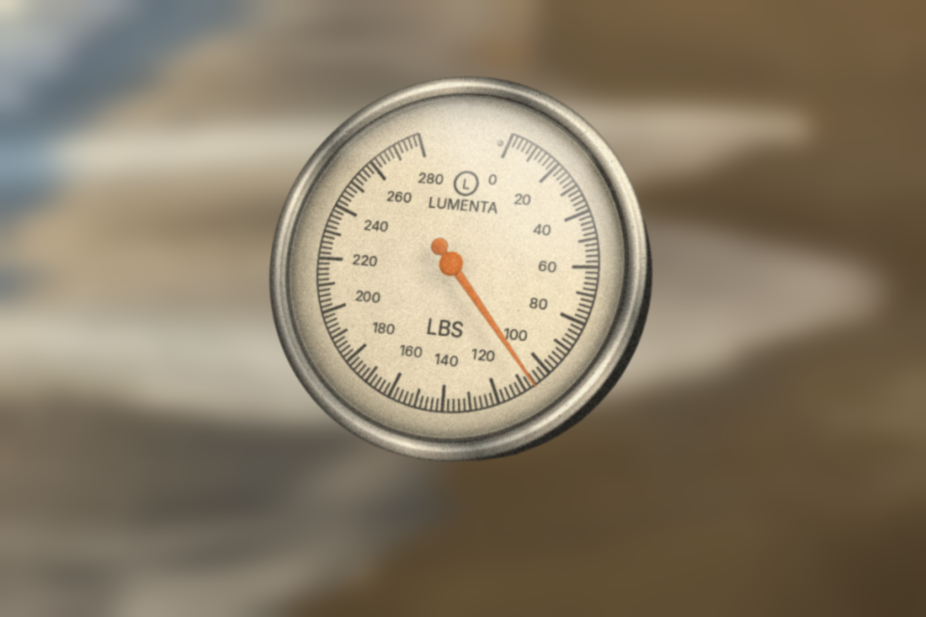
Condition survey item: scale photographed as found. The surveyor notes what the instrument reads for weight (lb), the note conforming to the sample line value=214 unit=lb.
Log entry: value=106 unit=lb
